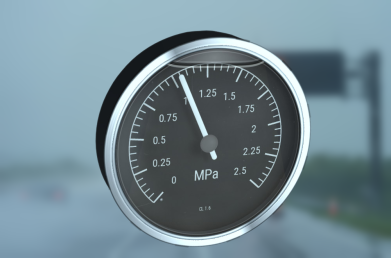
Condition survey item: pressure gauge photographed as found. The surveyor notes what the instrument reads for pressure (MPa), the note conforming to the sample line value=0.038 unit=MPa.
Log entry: value=1.05 unit=MPa
